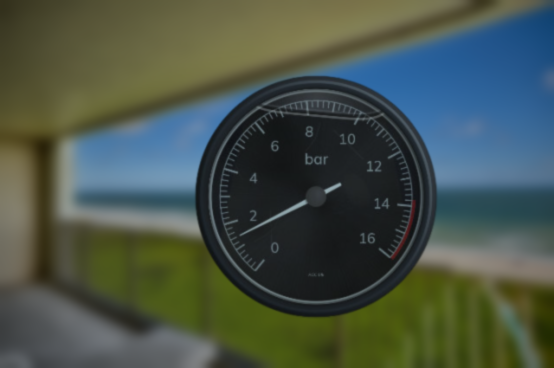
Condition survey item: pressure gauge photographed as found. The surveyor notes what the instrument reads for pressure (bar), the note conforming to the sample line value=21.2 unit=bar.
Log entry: value=1.4 unit=bar
